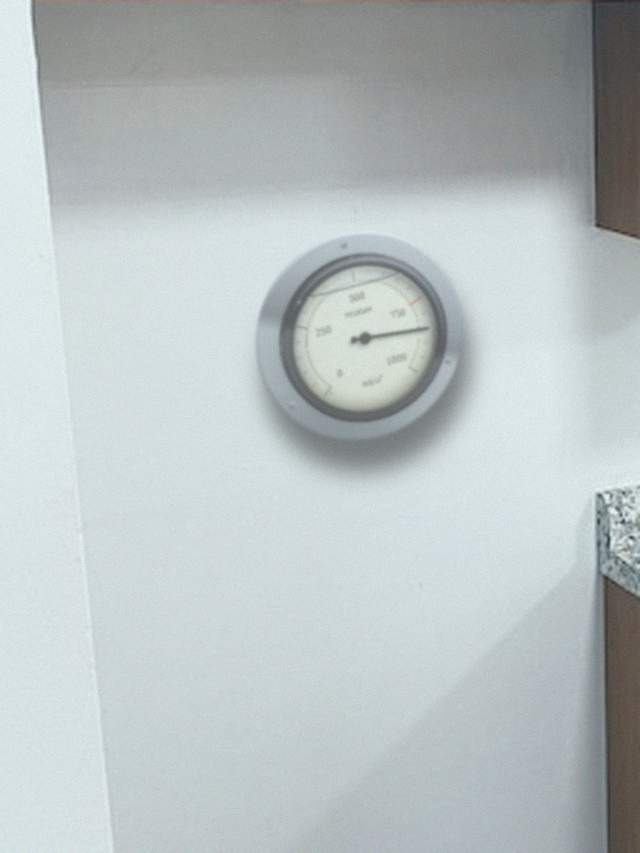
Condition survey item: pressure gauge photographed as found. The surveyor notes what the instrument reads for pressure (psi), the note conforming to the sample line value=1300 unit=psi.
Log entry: value=850 unit=psi
